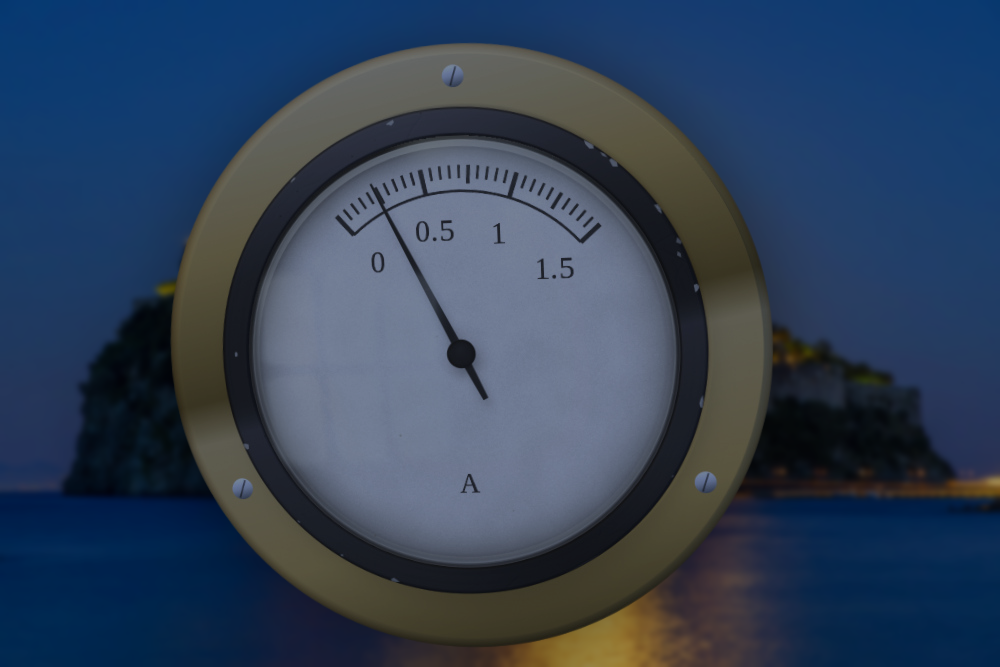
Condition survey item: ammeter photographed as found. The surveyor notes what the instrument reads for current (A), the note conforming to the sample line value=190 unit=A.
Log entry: value=0.25 unit=A
